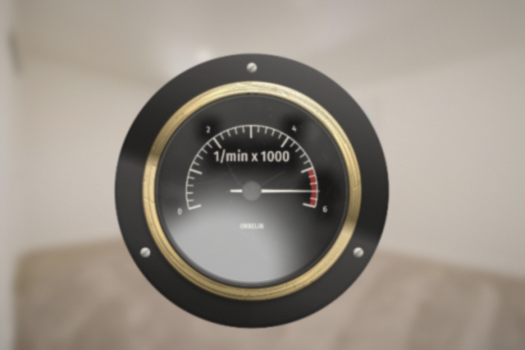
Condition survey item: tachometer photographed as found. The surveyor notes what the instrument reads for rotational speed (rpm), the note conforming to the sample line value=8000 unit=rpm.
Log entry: value=5600 unit=rpm
